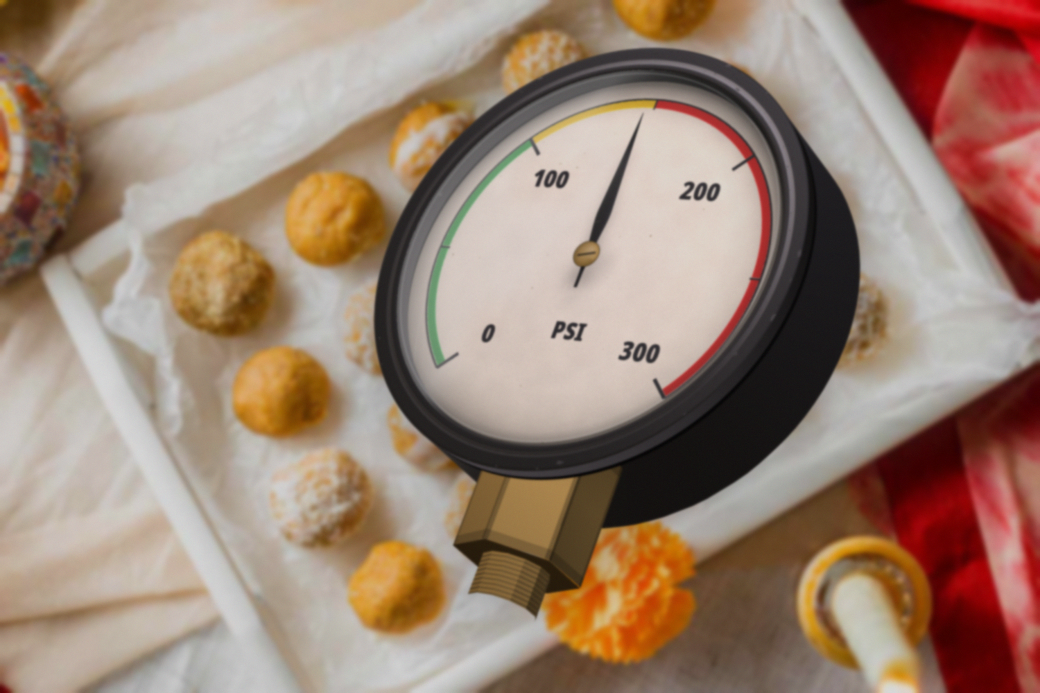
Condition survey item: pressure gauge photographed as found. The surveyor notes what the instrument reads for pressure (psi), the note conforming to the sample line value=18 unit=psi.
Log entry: value=150 unit=psi
